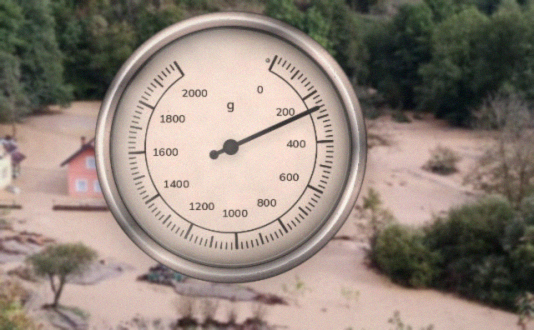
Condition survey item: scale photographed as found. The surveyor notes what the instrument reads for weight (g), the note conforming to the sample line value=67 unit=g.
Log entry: value=260 unit=g
